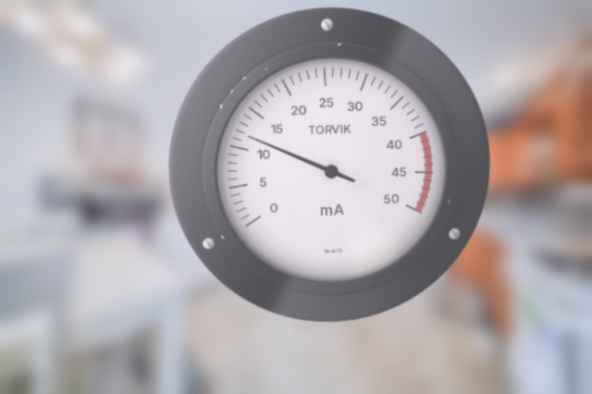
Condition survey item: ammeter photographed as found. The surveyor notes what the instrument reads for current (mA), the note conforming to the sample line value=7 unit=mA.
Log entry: value=12 unit=mA
